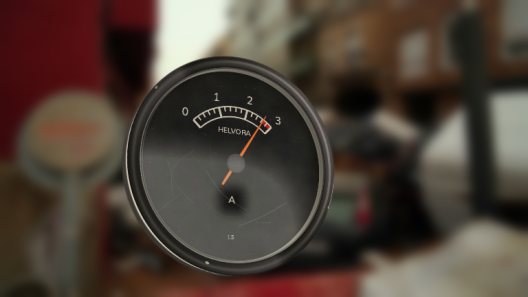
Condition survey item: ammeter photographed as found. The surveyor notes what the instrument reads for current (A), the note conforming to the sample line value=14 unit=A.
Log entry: value=2.6 unit=A
